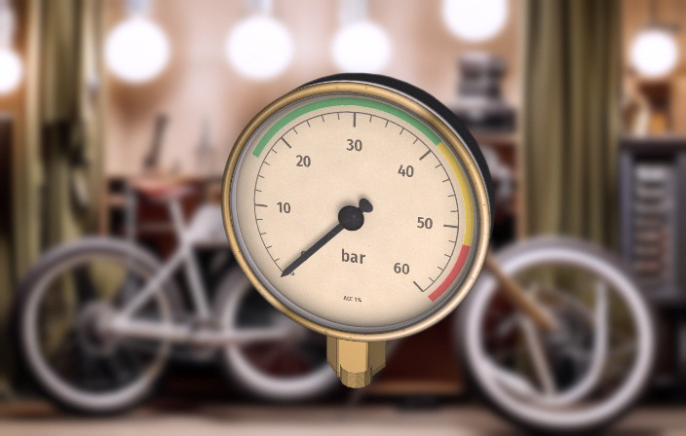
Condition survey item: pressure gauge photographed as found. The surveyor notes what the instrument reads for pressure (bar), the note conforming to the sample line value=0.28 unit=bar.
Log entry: value=0 unit=bar
